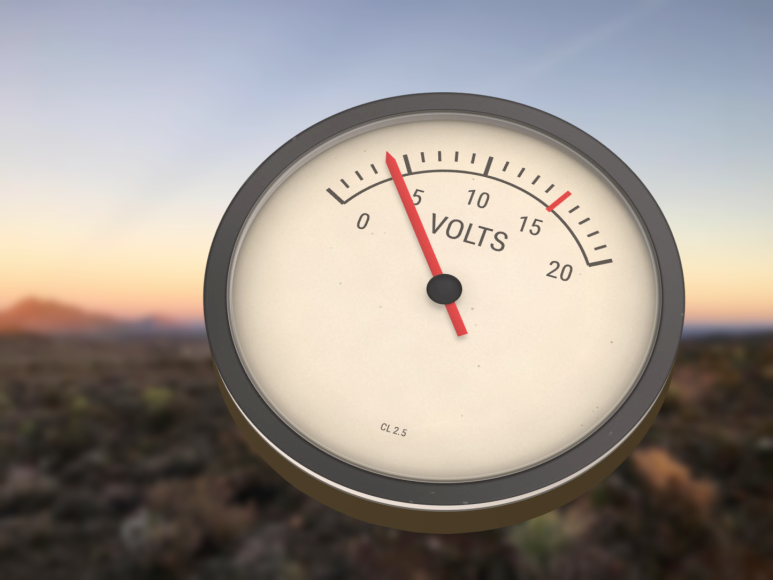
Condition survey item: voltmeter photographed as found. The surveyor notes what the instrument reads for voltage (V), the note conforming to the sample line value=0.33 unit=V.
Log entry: value=4 unit=V
